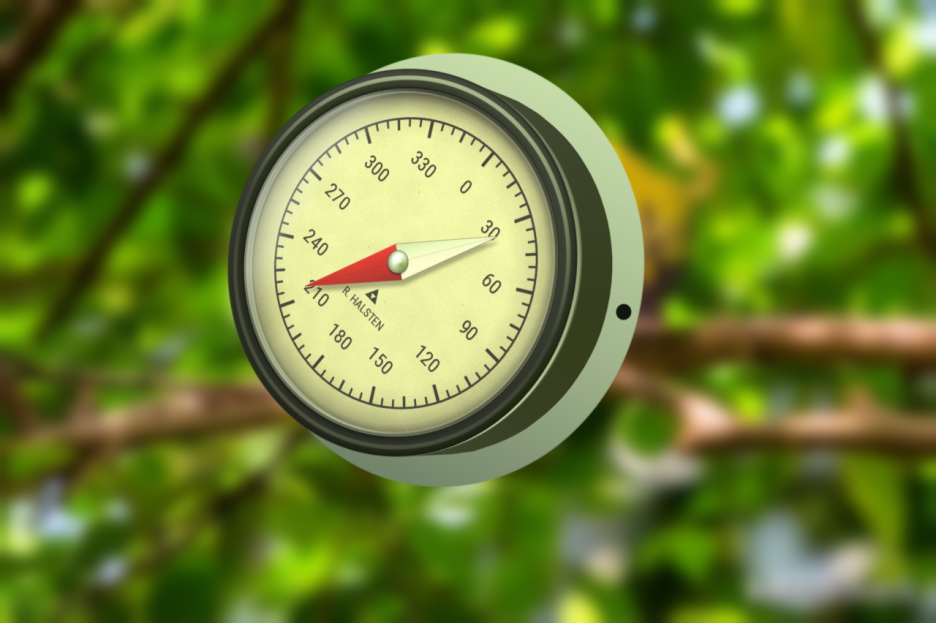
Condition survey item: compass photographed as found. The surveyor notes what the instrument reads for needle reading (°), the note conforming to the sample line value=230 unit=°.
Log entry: value=215 unit=°
